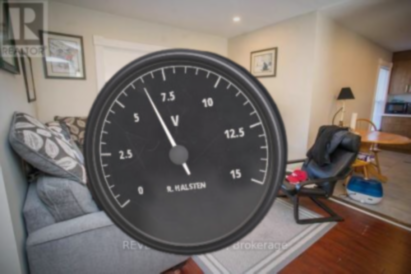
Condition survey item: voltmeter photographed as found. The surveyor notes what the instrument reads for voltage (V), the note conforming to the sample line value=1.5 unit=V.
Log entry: value=6.5 unit=V
